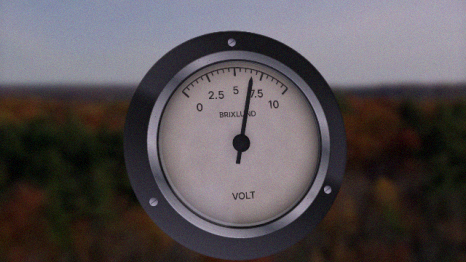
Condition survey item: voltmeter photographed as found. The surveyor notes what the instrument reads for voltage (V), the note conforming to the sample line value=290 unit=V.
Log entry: value=6.5 unit=V
